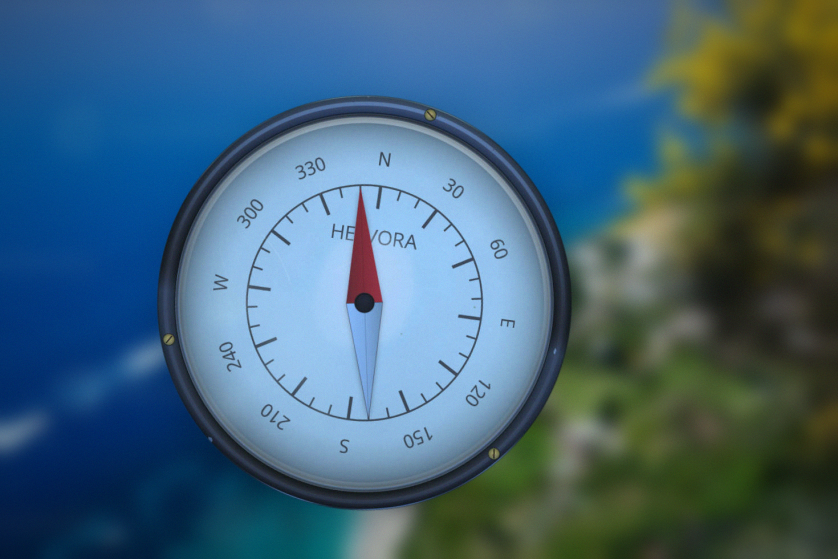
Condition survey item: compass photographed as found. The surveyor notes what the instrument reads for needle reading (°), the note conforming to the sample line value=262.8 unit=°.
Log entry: value=350 unit=°
